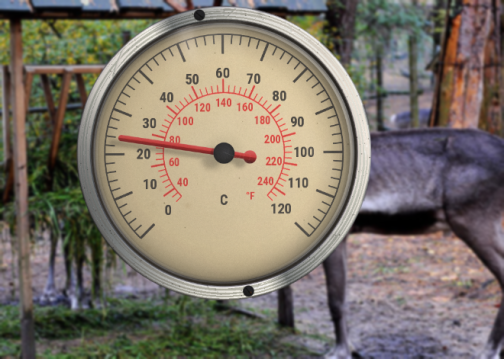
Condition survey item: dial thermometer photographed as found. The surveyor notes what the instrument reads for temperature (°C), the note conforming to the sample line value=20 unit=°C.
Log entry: value=24 unit=°C
